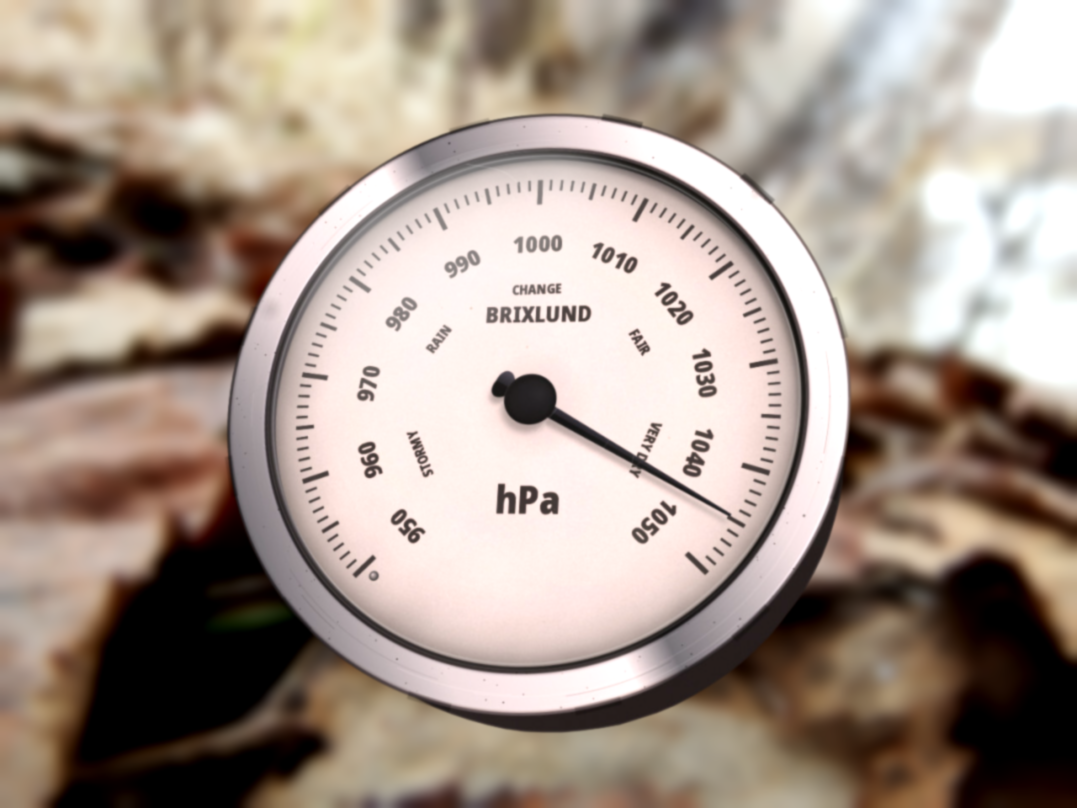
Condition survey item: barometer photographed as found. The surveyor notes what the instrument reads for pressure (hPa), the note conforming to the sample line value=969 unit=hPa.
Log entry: value=1045 unit=hPa
